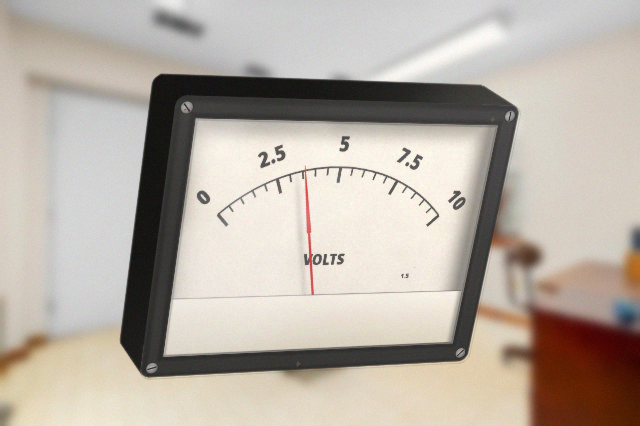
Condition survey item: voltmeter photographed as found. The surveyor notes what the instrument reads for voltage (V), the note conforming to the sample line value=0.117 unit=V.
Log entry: value=3.5 unit=V
